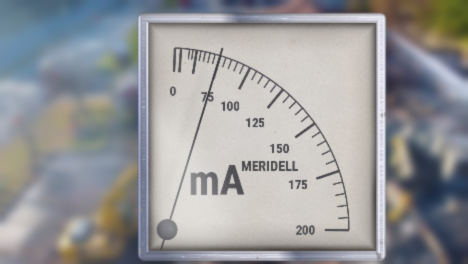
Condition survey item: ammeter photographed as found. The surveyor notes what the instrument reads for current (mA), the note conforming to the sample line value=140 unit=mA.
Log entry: value=75 unit=mA
